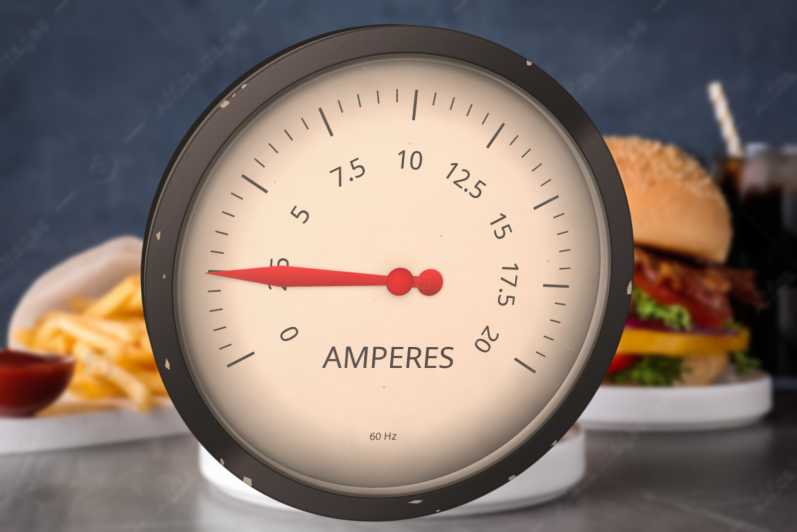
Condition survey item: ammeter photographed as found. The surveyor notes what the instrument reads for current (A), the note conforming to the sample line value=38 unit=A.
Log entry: value=2.5 unit=A
